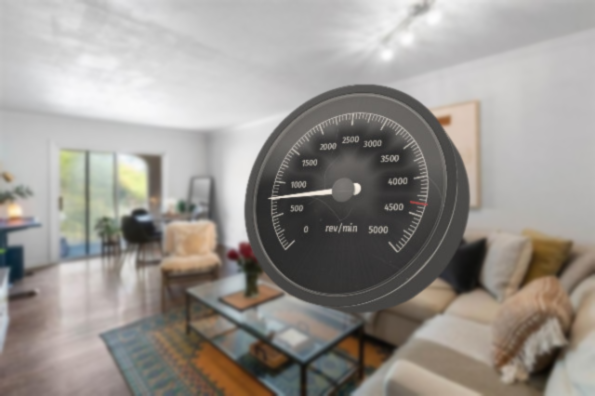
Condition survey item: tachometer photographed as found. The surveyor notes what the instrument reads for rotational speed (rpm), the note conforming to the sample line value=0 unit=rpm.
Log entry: value=750 unit=rpm
